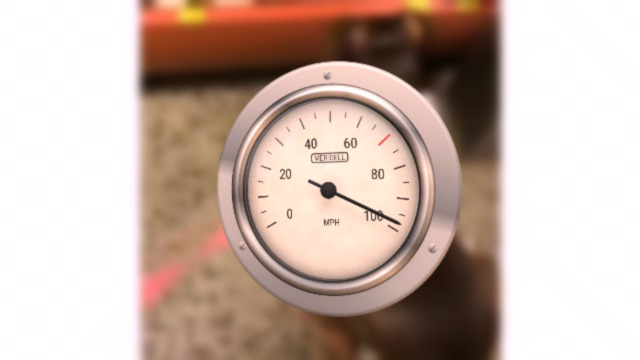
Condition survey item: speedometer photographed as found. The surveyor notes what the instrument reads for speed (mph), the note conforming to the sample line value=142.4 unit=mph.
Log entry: value=97.5 unit=mph
